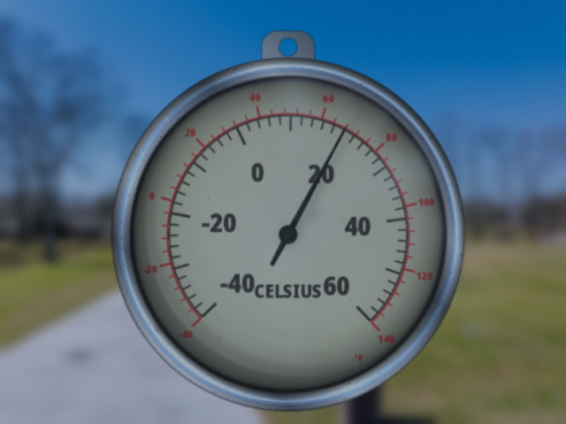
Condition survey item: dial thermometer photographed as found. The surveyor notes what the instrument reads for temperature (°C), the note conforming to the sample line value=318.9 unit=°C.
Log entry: value=20 unit=°C
